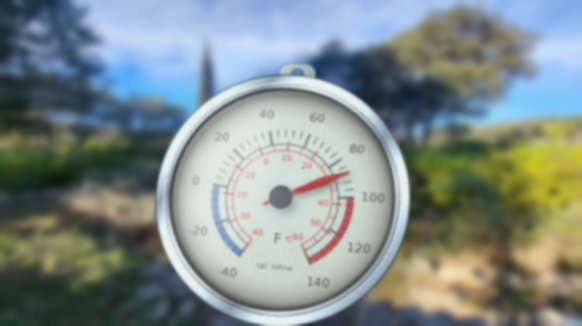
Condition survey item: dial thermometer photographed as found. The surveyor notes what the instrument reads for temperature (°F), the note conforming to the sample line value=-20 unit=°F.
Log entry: value=88 unit=°F
